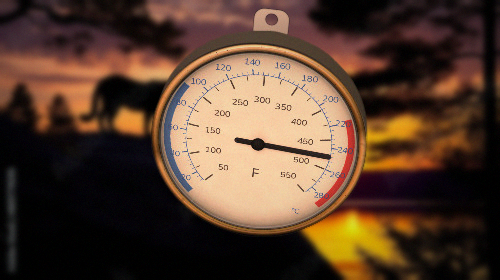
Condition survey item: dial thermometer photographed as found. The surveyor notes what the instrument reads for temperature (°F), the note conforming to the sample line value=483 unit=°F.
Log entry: value=475 unit=°F
